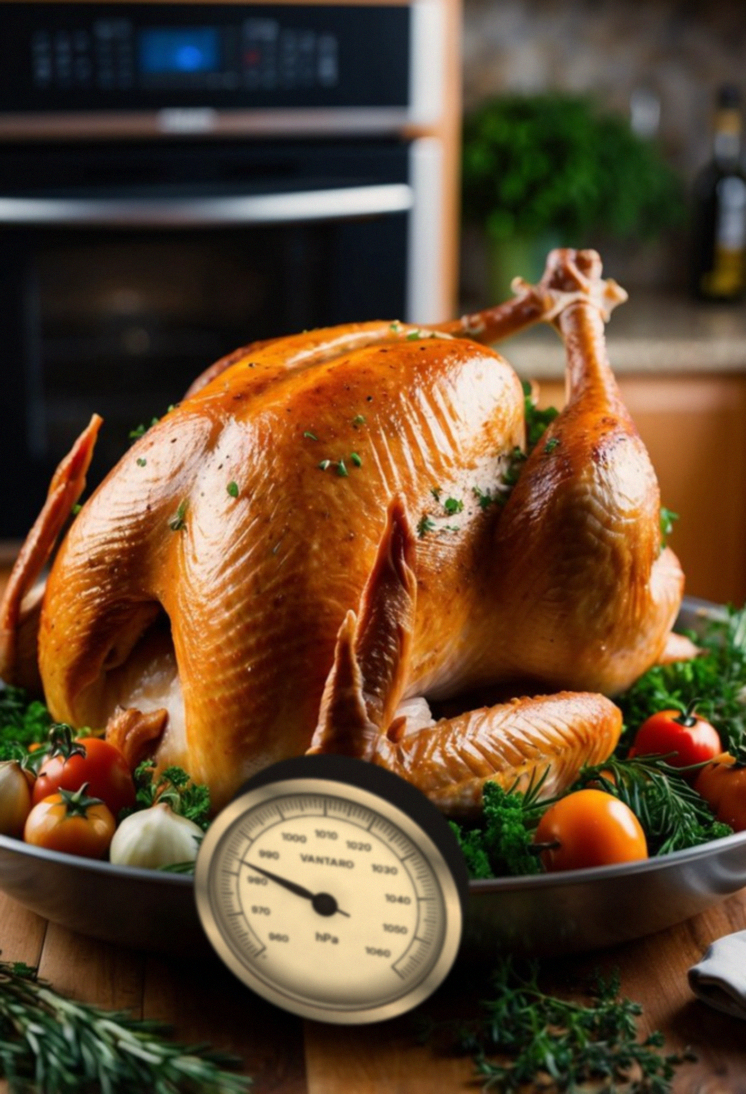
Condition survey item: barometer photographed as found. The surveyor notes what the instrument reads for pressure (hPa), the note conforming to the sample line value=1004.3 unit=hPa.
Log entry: value=985 unit=hPa
